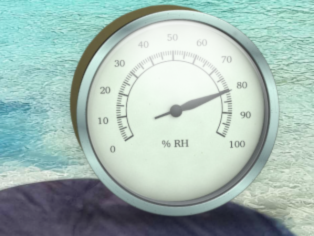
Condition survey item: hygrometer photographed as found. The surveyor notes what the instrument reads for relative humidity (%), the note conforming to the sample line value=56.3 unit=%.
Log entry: value=80 unit=%
